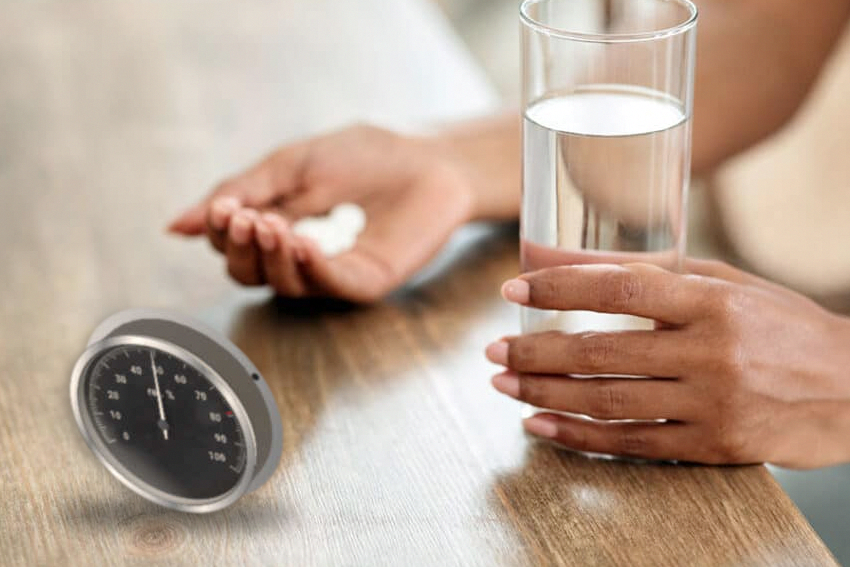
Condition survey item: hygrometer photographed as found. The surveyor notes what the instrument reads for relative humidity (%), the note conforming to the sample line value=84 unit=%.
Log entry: value=50 unit=%
